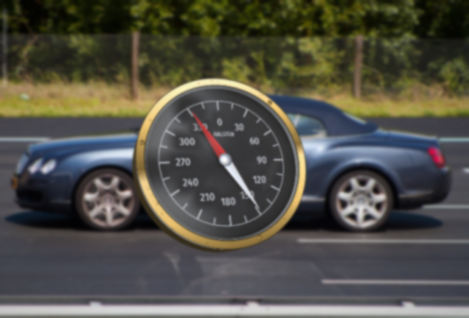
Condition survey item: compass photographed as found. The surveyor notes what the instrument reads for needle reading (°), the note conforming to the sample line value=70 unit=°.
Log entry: value=330 unit=°
